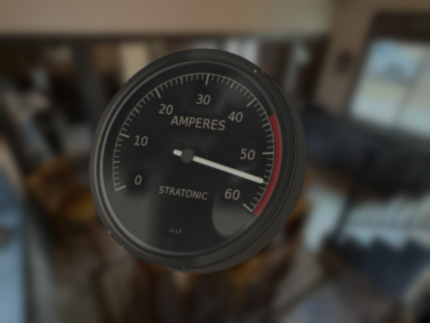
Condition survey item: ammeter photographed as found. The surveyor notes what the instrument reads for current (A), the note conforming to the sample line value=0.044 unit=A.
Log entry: value=55 unit=A
